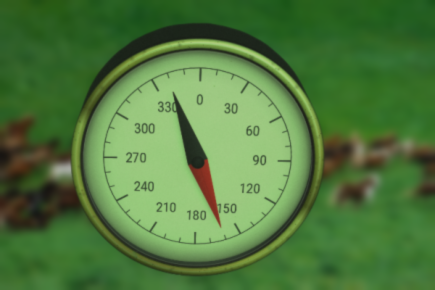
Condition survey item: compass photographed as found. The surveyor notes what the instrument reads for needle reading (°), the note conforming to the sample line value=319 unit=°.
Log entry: value=160 unit=°
